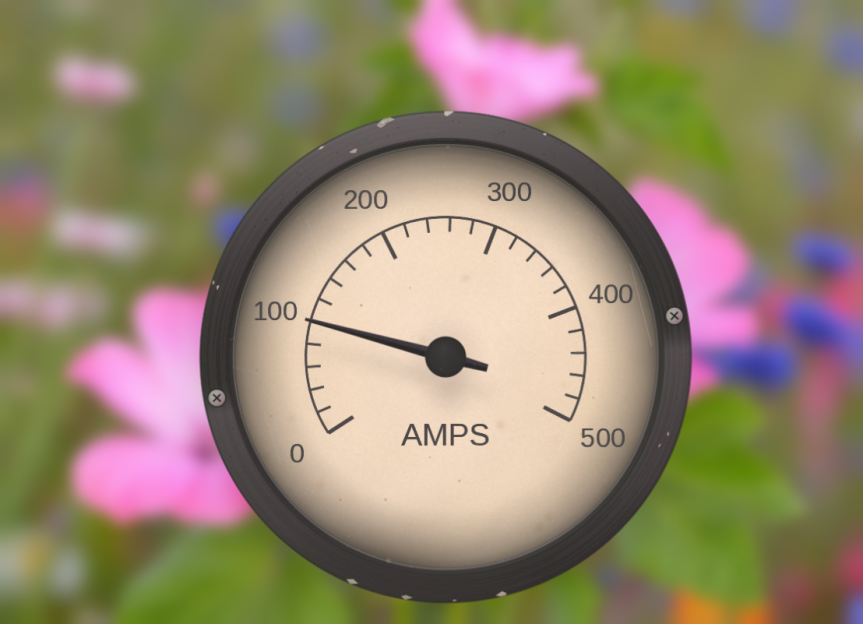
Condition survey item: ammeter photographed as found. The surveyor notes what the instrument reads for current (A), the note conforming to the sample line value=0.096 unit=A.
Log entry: value=100 unit=A
